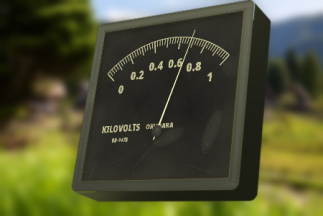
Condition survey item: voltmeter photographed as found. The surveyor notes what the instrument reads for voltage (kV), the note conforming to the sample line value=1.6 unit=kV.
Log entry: value=0.7 unit=kV
